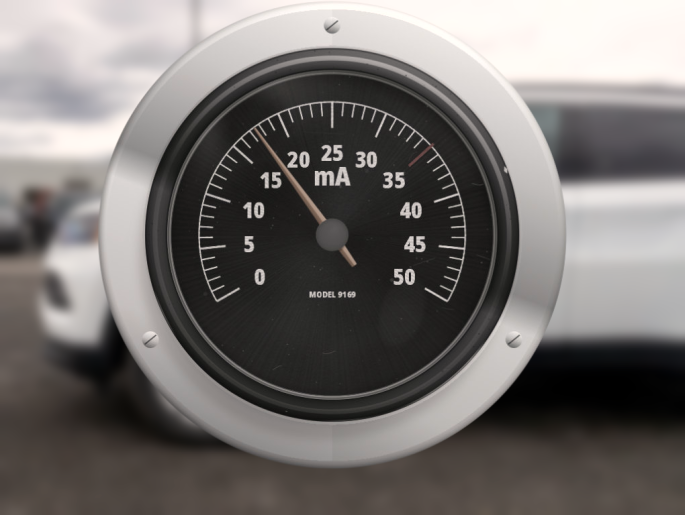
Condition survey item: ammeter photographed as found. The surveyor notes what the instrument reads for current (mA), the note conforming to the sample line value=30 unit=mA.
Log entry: value=17.5 unit=mA
